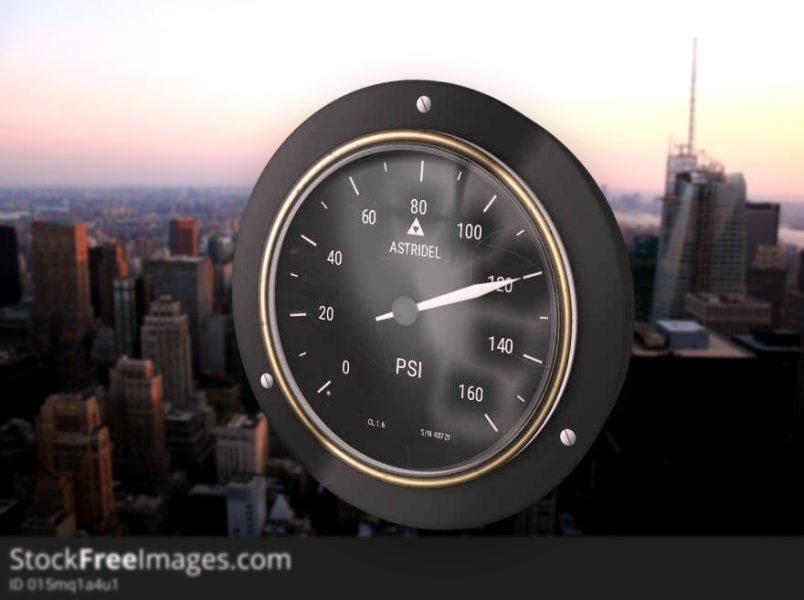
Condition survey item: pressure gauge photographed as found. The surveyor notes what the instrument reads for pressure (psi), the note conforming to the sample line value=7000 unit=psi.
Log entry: value=120 unit=psi
